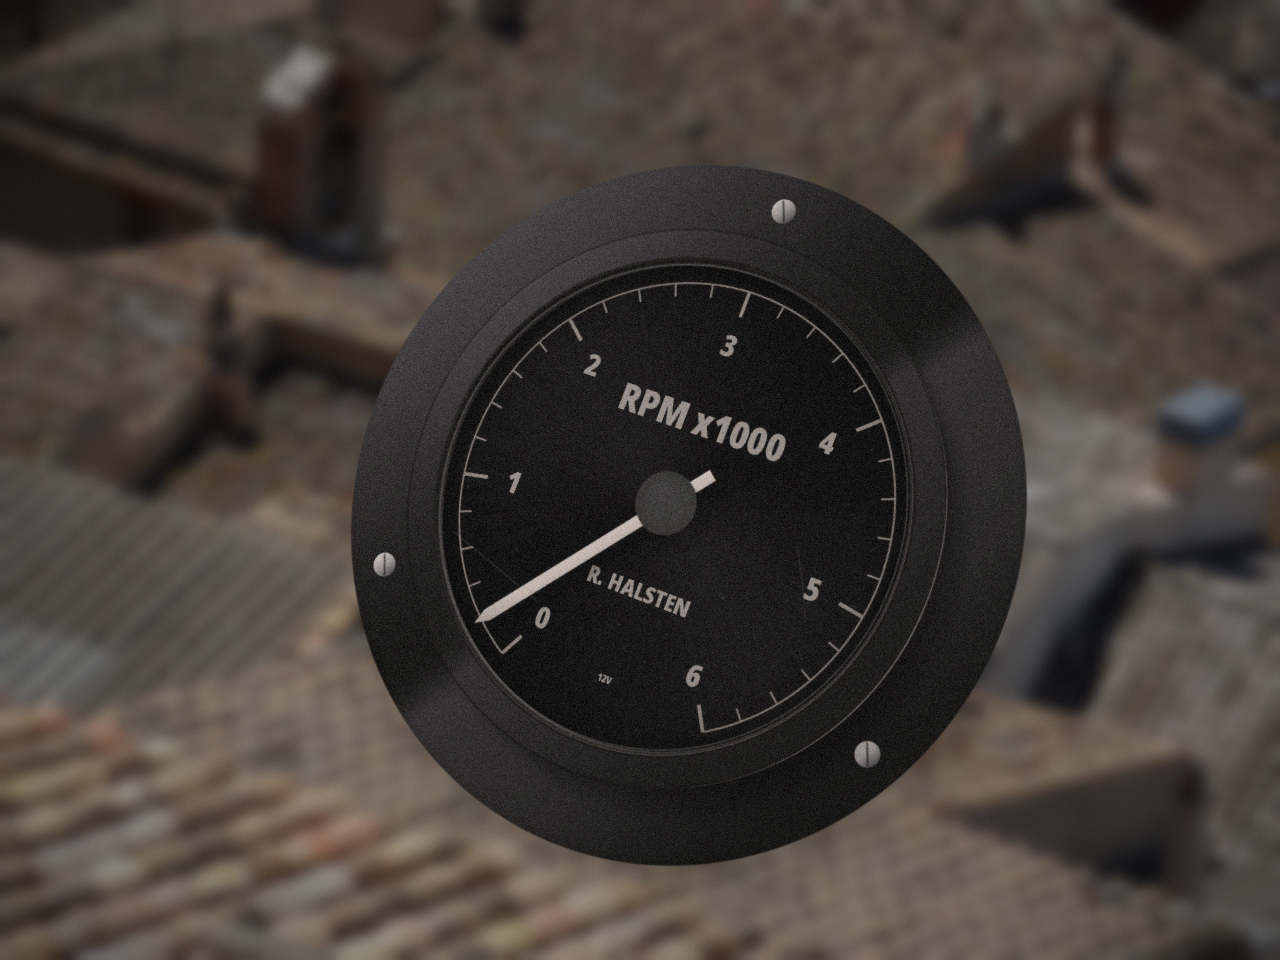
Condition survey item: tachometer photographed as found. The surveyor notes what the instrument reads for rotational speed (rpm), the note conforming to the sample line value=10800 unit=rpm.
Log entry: value=200 unit=rpm
